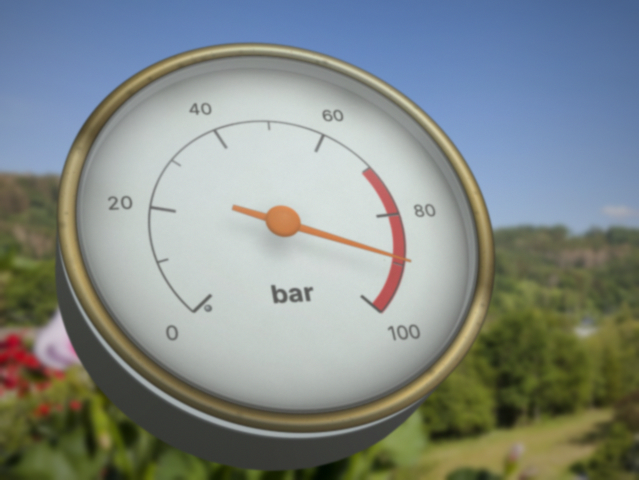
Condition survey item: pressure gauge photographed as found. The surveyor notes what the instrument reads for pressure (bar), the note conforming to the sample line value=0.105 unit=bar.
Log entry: value=90 unit=bar
